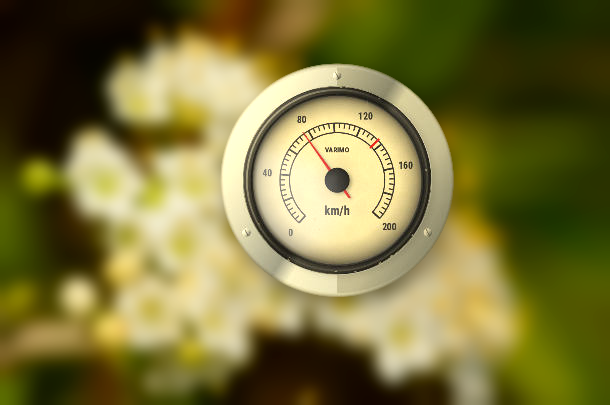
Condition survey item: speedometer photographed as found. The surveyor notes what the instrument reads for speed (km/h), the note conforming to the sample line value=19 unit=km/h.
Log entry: value=76 unit=km/h
